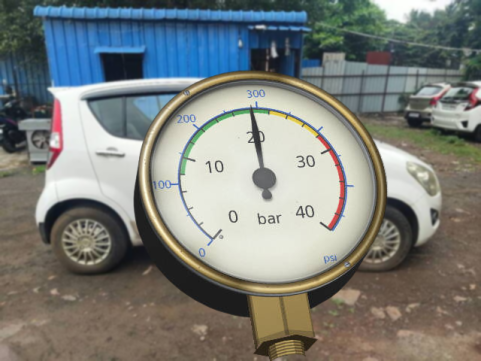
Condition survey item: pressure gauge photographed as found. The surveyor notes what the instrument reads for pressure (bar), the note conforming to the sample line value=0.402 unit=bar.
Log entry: value=20 unit=bar
